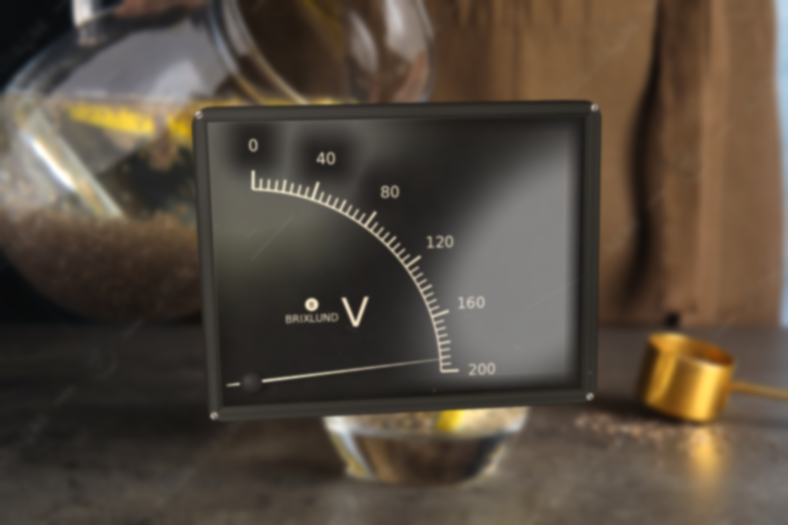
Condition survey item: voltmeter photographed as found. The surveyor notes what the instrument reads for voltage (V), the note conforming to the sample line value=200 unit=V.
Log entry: value=190 unit=V
